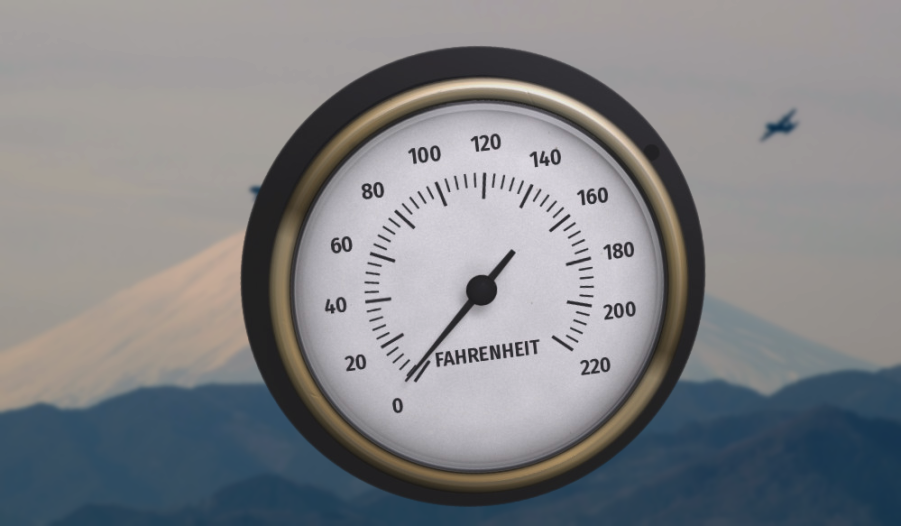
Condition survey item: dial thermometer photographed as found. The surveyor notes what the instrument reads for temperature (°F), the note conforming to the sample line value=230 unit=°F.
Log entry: value=4 unit=°F
